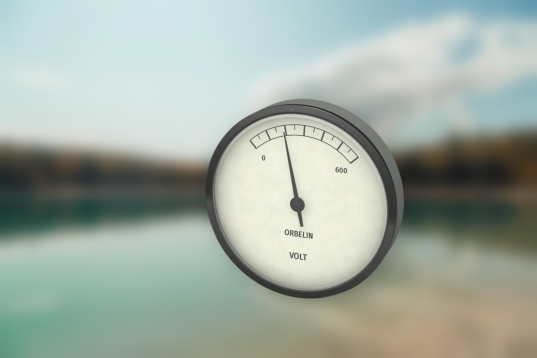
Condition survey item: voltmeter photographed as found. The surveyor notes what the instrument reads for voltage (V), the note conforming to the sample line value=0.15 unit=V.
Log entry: value=200 unit=V
